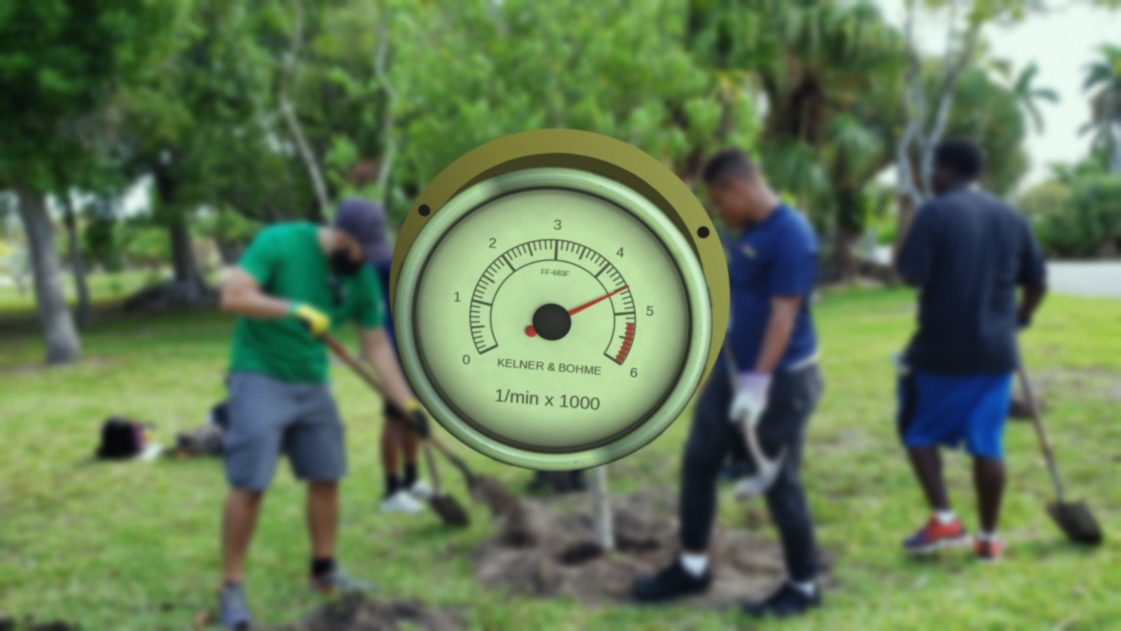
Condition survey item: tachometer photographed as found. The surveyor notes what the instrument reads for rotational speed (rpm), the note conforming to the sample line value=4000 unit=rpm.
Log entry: value=4500 unit=rpm
